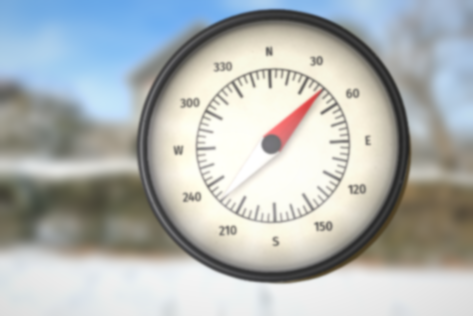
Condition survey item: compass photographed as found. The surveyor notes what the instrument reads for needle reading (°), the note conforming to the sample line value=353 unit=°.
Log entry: value=45 unit=°
